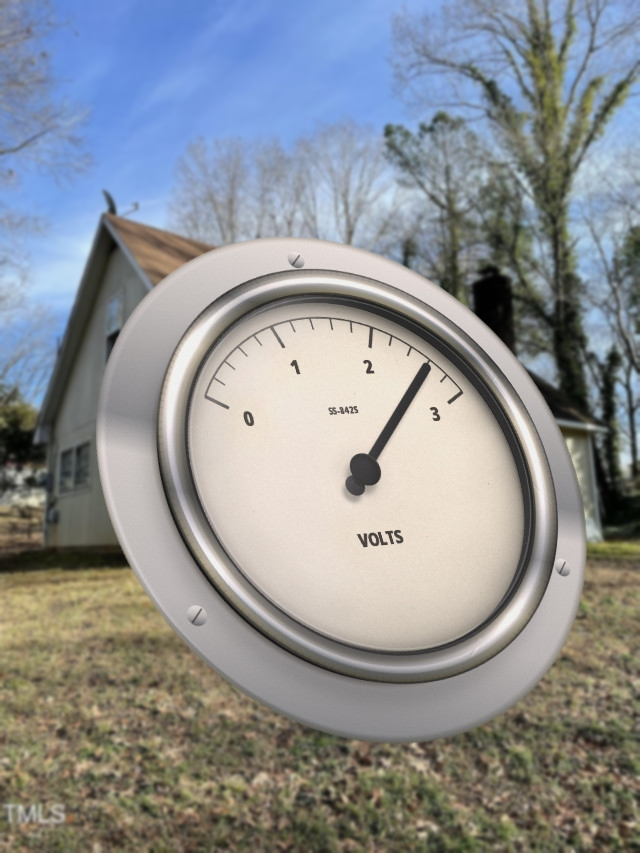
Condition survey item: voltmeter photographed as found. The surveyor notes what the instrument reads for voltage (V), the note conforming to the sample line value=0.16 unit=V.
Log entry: value=2.6 unit=V
